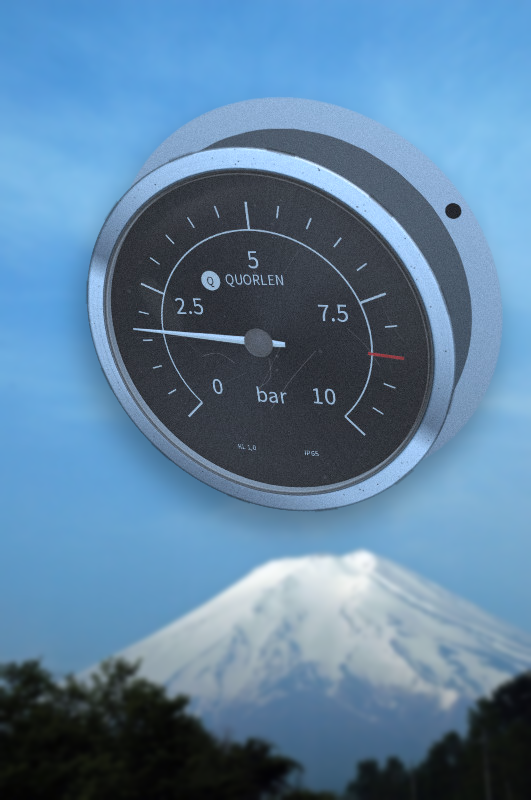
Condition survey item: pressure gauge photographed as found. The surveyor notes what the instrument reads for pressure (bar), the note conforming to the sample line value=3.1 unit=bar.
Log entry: value=1.75 unit=bar
